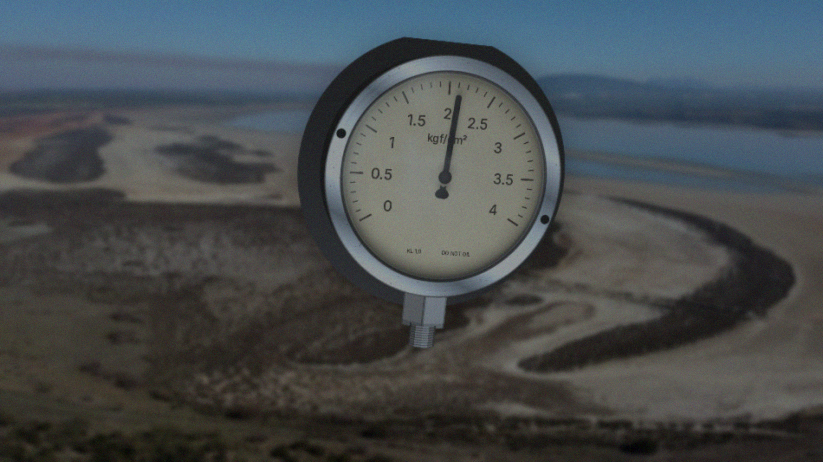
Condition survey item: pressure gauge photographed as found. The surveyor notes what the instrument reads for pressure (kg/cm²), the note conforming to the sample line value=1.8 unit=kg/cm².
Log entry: value=2.1 unit=kg/cm²
